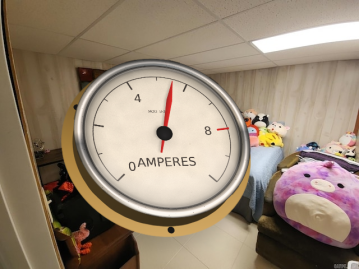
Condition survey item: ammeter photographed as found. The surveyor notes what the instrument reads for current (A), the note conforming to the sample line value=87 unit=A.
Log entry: value=5.5 unit=A
